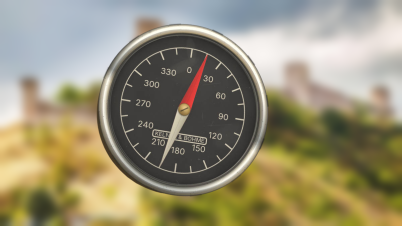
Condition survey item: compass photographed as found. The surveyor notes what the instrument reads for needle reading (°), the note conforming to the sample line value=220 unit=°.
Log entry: value=15 unit=°
